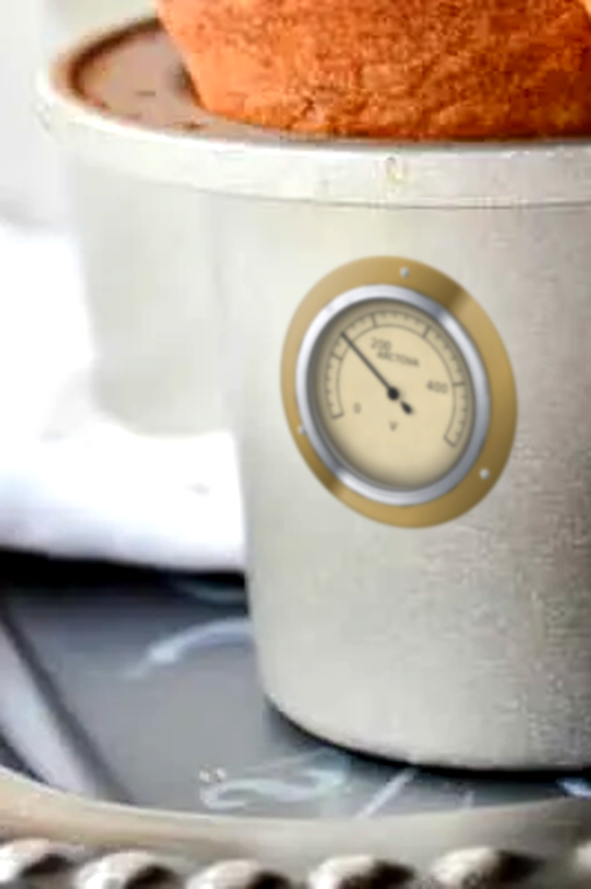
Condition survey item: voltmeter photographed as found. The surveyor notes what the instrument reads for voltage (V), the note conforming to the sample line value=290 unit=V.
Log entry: value=140 unit=V
